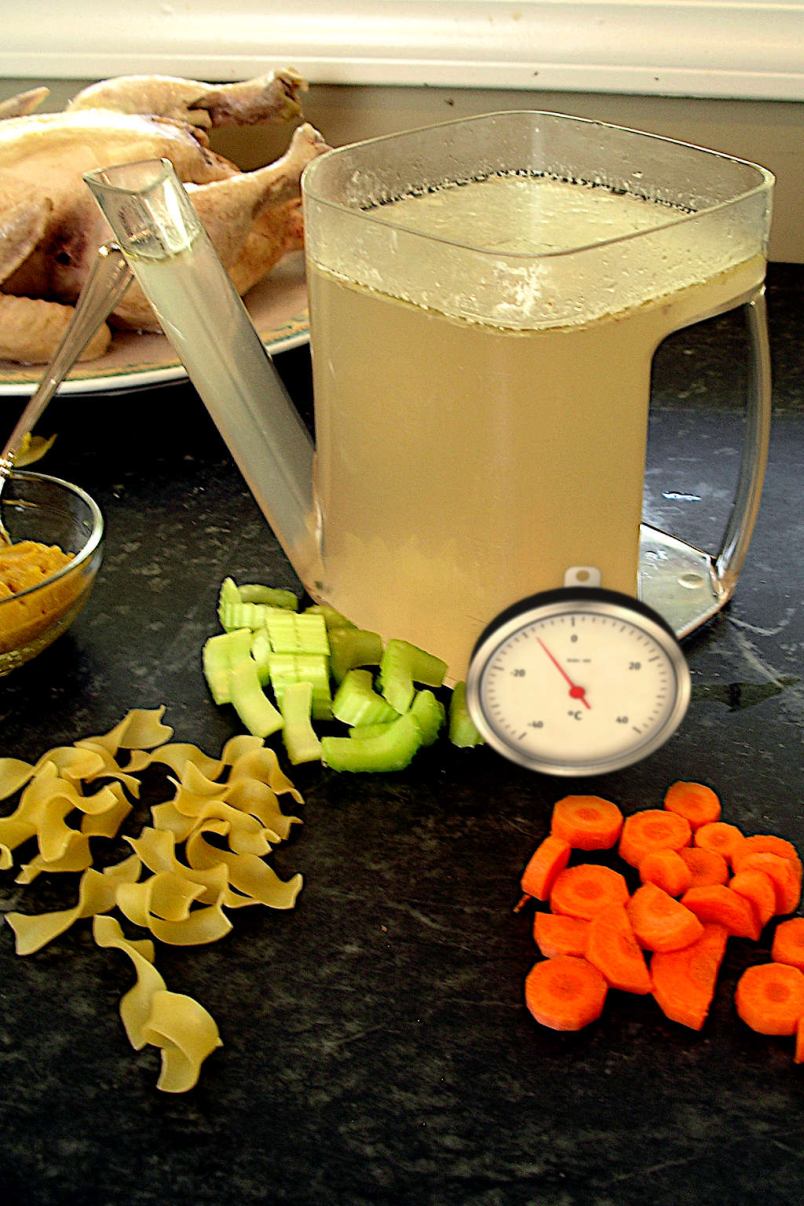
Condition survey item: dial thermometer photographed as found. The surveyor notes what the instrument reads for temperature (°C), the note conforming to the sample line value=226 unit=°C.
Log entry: value=-8 unit=°C
